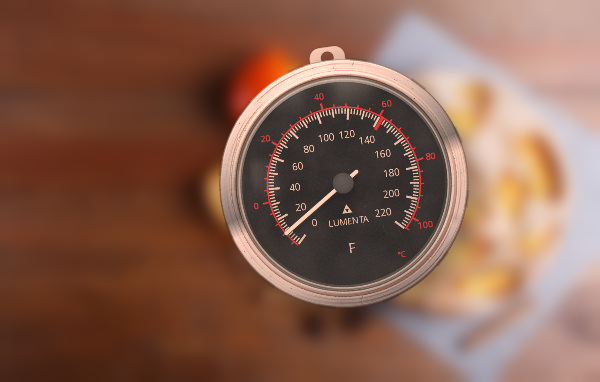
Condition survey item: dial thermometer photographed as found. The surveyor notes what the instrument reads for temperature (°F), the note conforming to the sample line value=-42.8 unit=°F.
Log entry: value=10 unit=°F
